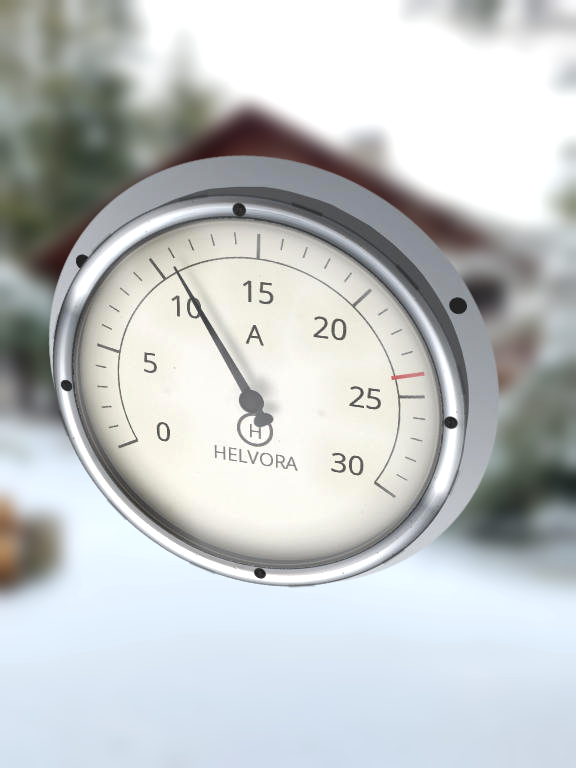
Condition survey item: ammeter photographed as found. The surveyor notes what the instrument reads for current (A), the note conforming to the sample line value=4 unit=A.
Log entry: value=11 unit=A
